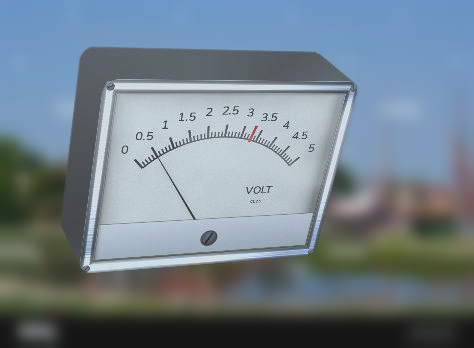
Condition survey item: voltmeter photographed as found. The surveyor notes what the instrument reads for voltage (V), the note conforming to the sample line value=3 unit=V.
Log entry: value=0.5 unit=V
